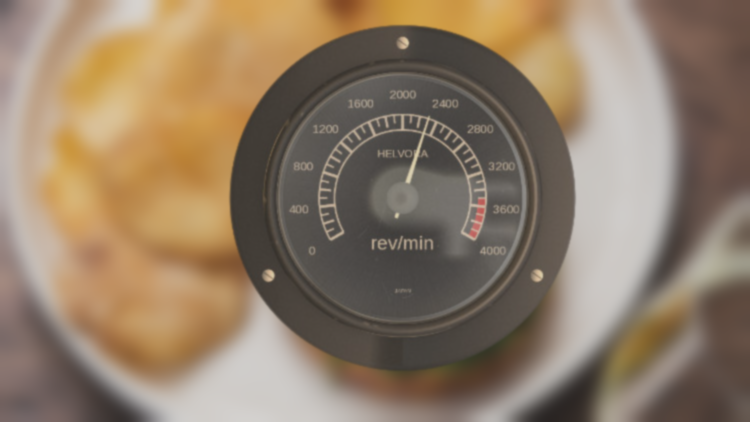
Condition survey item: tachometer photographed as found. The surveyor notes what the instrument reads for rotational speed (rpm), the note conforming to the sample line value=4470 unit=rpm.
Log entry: value=2300 unit=rpm
